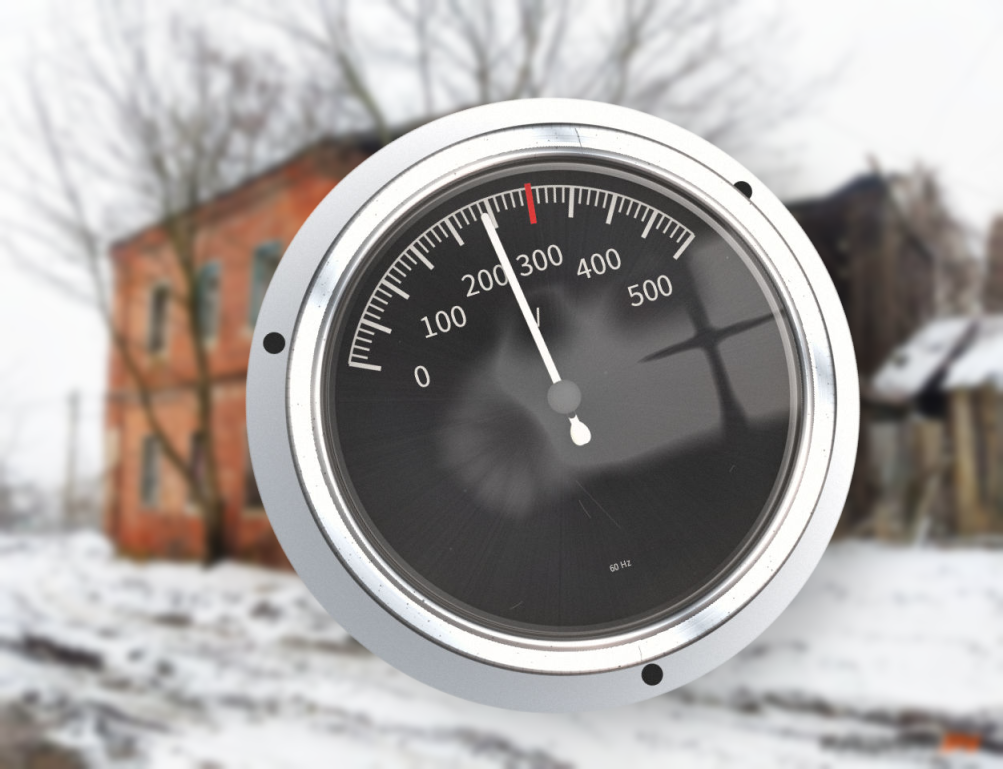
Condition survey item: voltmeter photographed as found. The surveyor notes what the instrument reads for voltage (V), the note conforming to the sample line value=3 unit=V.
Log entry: value=240 unit=V
